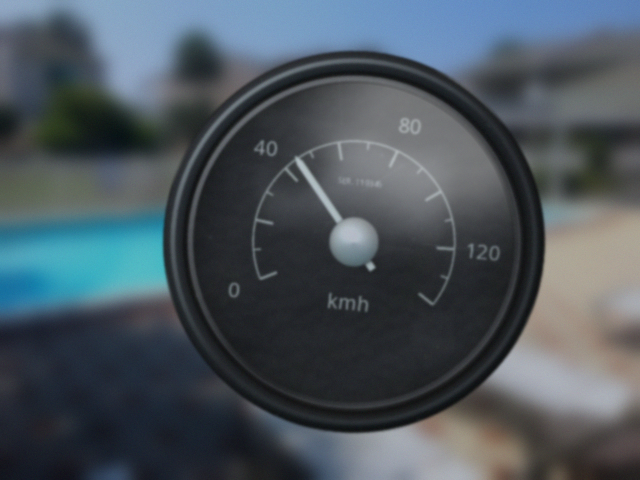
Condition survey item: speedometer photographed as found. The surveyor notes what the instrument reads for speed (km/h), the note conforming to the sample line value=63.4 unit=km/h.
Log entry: value=45 unit=km/h
